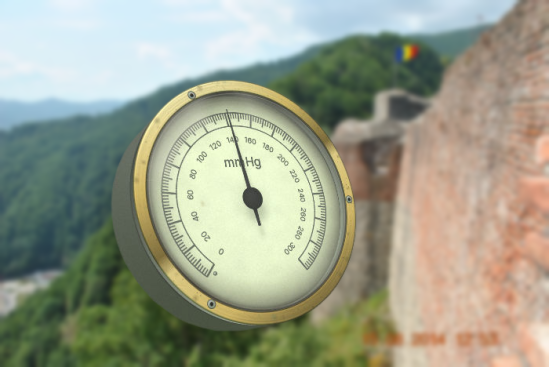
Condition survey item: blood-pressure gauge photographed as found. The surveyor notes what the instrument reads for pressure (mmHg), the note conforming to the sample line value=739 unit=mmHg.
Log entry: value=140 unit=mmHg
